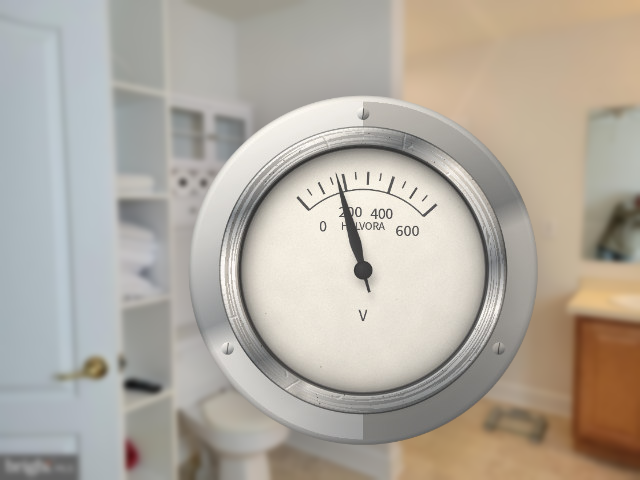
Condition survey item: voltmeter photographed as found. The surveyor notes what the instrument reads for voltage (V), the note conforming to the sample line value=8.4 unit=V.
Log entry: value=175 unit=V
